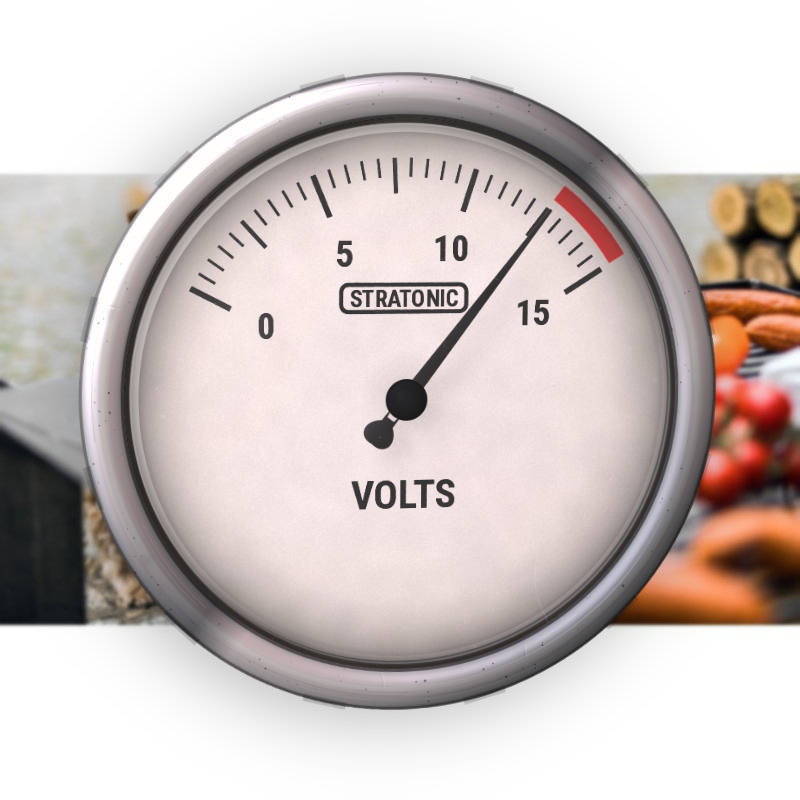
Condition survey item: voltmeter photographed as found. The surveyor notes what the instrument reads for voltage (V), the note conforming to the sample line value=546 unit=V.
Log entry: value=12.5 unit=V
